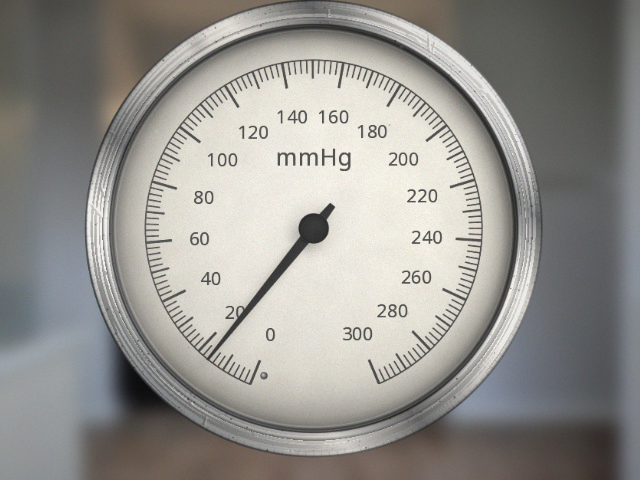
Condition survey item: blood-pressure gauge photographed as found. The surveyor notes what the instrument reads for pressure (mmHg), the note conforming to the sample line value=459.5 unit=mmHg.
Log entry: value=16 unit=mmHg
